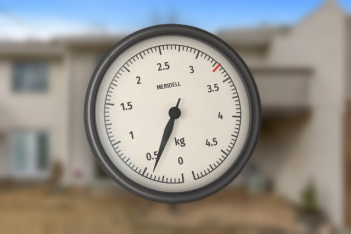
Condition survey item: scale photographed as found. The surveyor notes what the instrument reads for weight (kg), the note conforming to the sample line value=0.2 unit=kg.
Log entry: value=0.4 unit=kg
